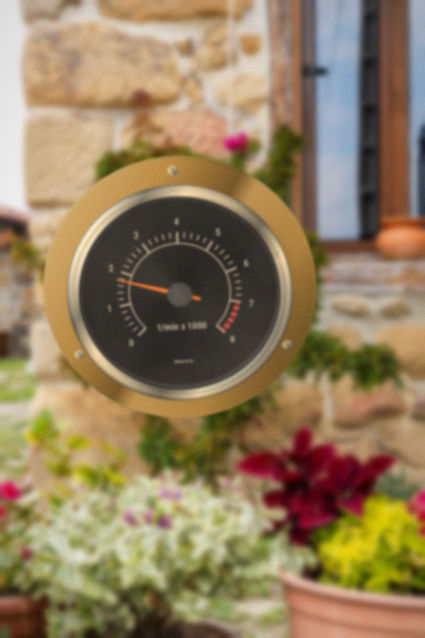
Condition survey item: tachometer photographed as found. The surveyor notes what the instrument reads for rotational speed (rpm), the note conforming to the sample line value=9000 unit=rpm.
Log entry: value=1800 unit=rpm
